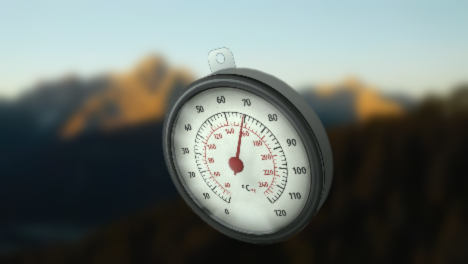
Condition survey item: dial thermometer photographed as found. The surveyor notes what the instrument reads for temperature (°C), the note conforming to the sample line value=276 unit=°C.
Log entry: value=70 unit=°C
